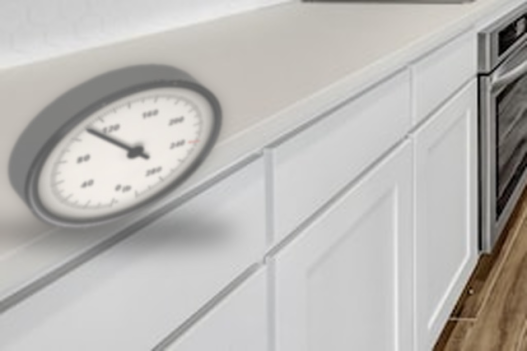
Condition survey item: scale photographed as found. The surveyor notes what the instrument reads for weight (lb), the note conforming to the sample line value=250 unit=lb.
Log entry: value=110 unit=lb
